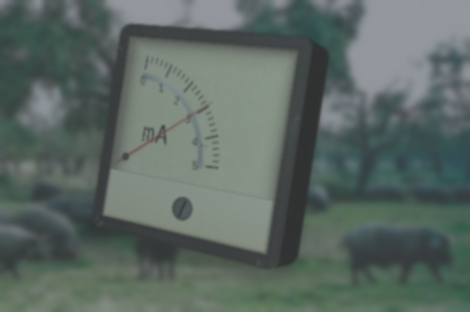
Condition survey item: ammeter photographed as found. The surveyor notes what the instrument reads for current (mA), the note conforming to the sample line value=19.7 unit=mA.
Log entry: value=3 unit=mA
